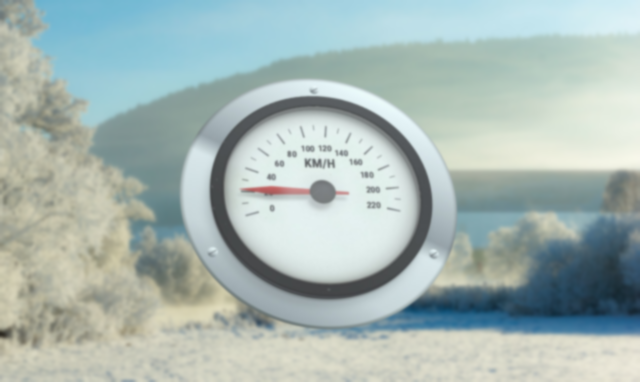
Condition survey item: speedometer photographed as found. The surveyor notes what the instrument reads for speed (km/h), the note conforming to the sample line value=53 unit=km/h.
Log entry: value=20 unit=km/h
